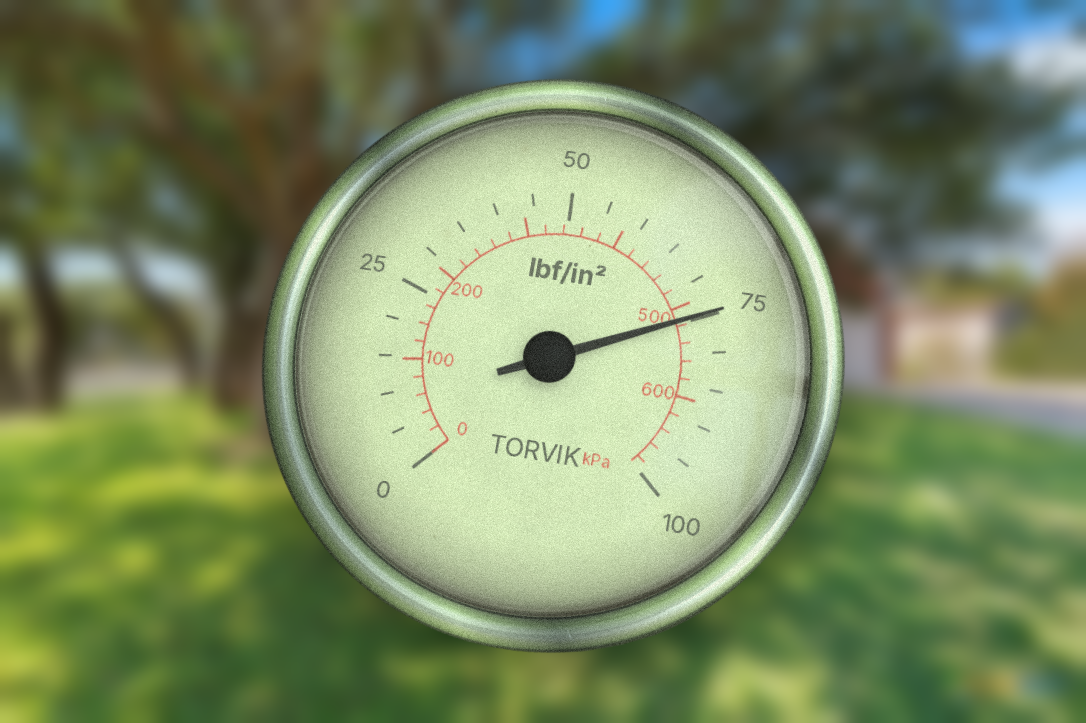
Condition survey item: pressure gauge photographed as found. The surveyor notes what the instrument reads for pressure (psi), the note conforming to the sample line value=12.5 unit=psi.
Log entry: value=75 unit=psi
